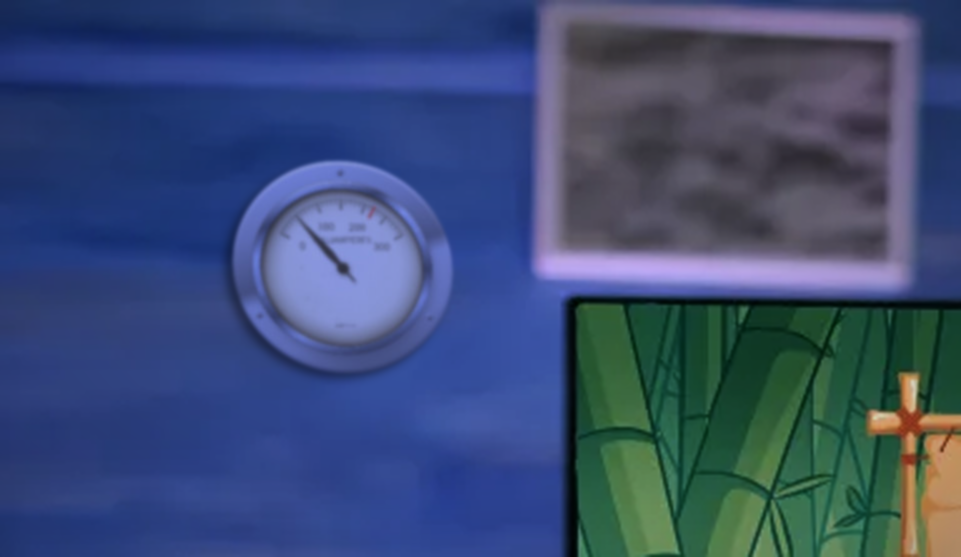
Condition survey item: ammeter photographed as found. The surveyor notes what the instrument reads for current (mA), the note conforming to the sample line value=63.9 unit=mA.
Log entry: value=50 unit=mA
